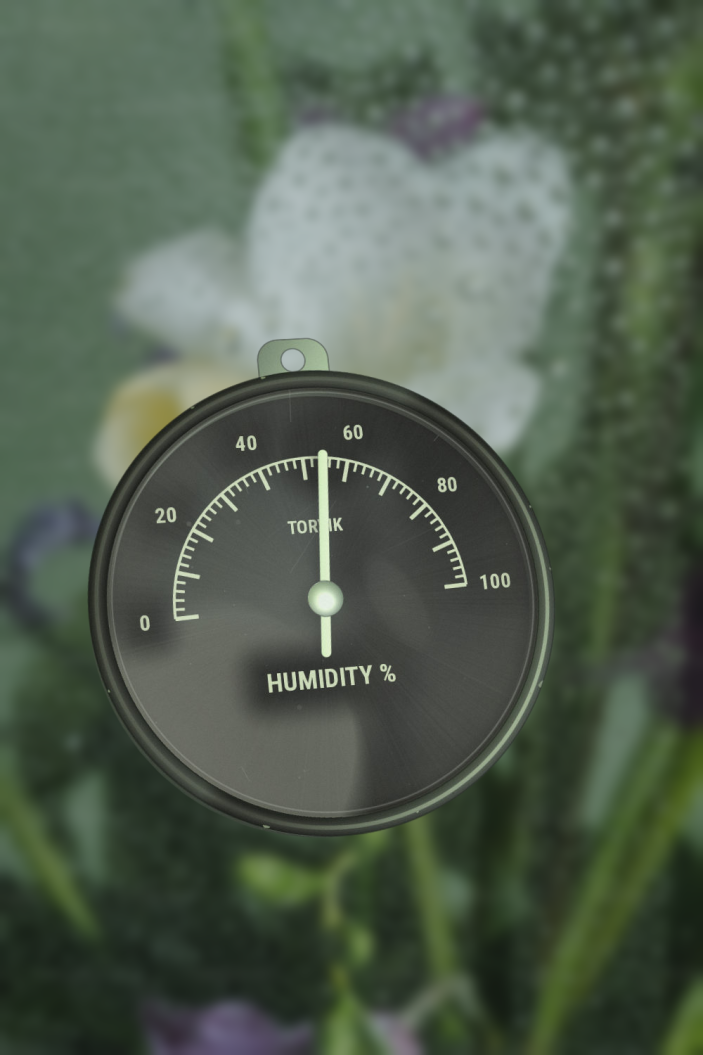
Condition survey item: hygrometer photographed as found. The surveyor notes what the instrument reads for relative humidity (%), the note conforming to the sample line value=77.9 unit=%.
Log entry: value=54 unit=%
